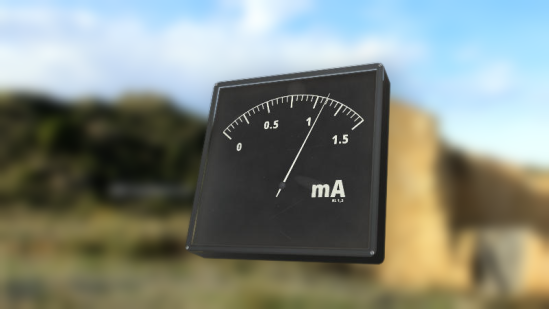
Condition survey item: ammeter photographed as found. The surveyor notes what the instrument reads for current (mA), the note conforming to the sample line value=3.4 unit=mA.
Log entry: value=1.1 unit=mA
